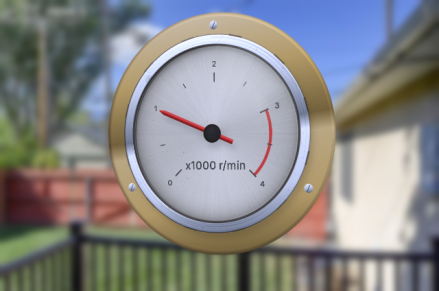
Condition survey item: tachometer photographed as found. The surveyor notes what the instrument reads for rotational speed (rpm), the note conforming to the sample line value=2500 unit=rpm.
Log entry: value=1000 unit=rpm
